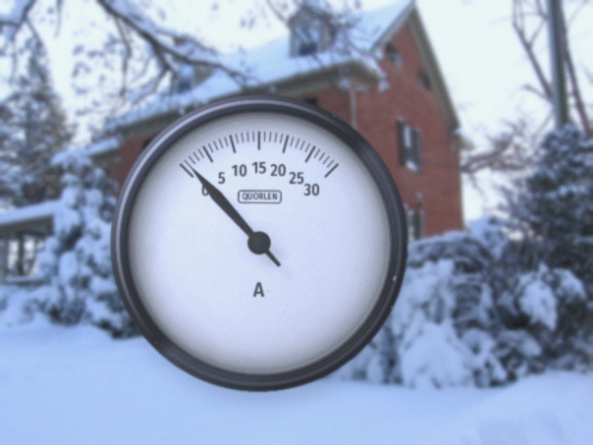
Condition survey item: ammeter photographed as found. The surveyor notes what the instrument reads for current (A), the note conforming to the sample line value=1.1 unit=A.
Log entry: value=1 unit=A
